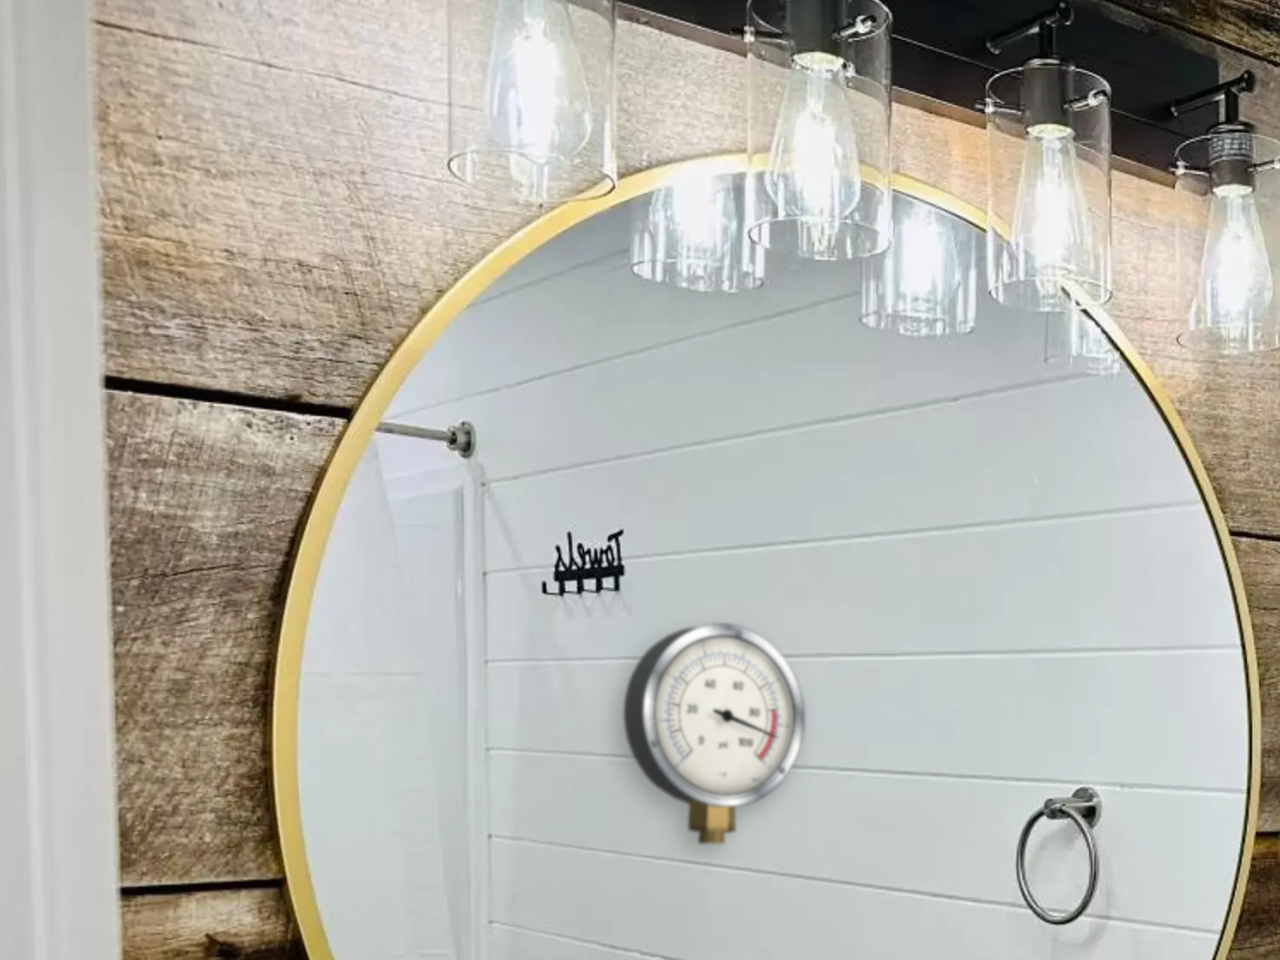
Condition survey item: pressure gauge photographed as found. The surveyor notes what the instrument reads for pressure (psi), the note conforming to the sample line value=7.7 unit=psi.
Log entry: value=90 unit=psi
